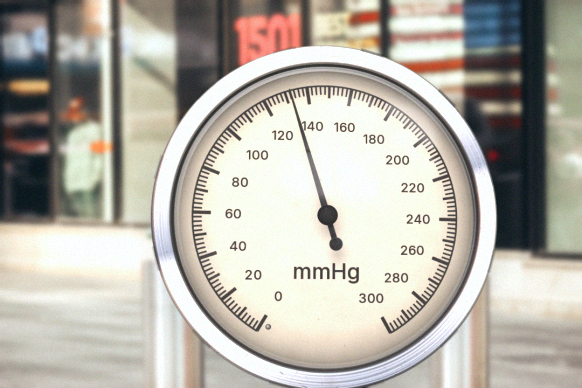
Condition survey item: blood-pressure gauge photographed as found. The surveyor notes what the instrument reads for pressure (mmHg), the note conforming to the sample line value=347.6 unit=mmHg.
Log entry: value=132 unit=mmHg
